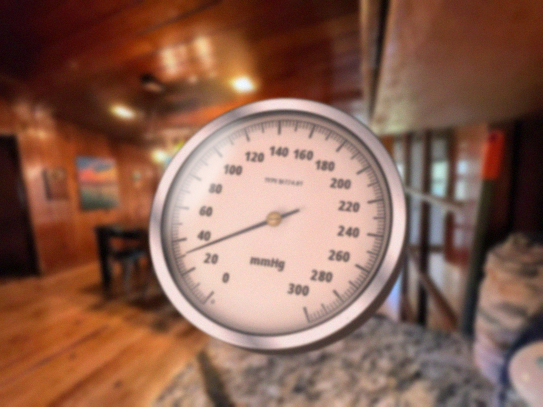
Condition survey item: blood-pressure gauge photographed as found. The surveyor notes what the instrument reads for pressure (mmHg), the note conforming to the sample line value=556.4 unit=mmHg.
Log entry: value=30 unit=mmHg
